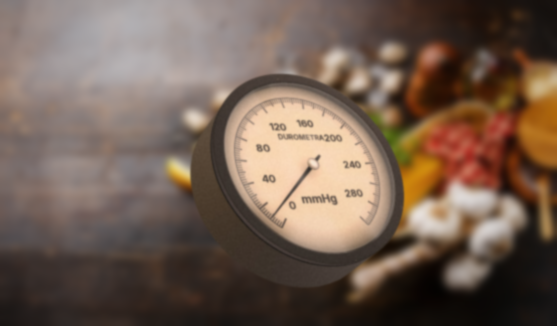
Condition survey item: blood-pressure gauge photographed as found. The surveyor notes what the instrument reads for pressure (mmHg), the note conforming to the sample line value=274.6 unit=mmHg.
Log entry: value=10 unit=mmHg
